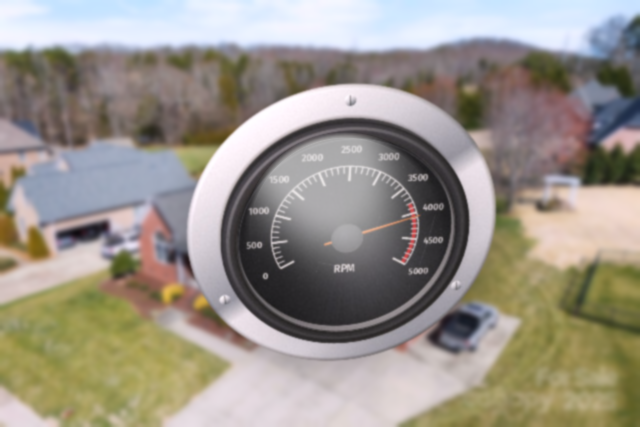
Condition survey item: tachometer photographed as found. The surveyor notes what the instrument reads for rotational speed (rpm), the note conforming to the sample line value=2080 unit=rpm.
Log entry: value=4000 unit=rpm
